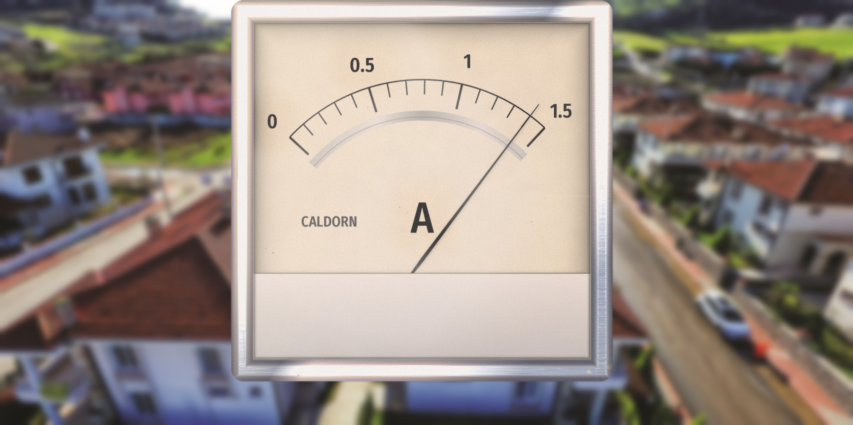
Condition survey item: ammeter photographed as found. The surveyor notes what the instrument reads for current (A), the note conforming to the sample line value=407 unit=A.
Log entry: value=1.4 unit=A
